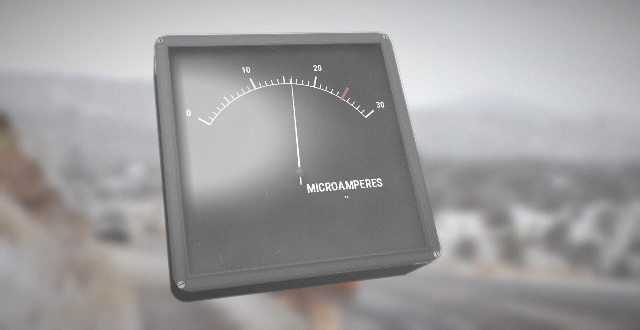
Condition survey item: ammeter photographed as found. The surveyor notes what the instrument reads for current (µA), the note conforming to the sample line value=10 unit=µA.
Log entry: value=16 unit=µA
